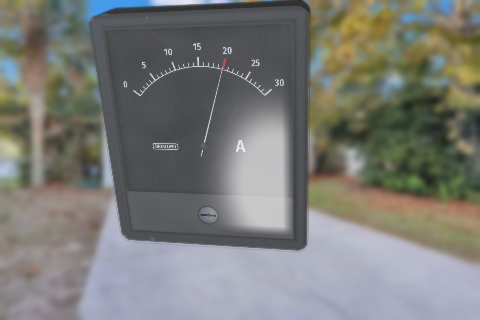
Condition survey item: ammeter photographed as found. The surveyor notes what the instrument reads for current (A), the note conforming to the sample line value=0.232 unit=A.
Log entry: value=20 unit=A
